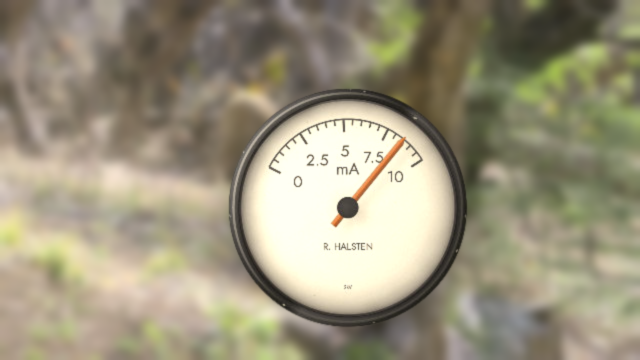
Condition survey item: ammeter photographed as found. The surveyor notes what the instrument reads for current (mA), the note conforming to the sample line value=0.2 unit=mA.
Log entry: value=8.5 unit=mA
